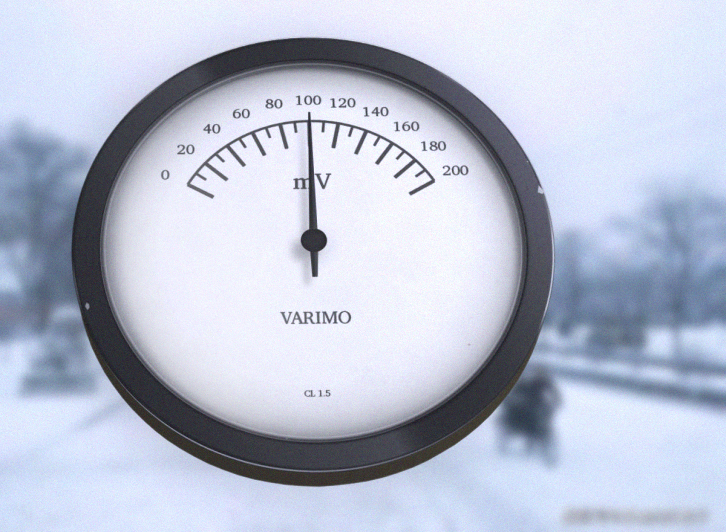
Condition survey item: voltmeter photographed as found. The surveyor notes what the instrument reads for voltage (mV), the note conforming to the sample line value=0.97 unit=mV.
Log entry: value=100 unit=mV
